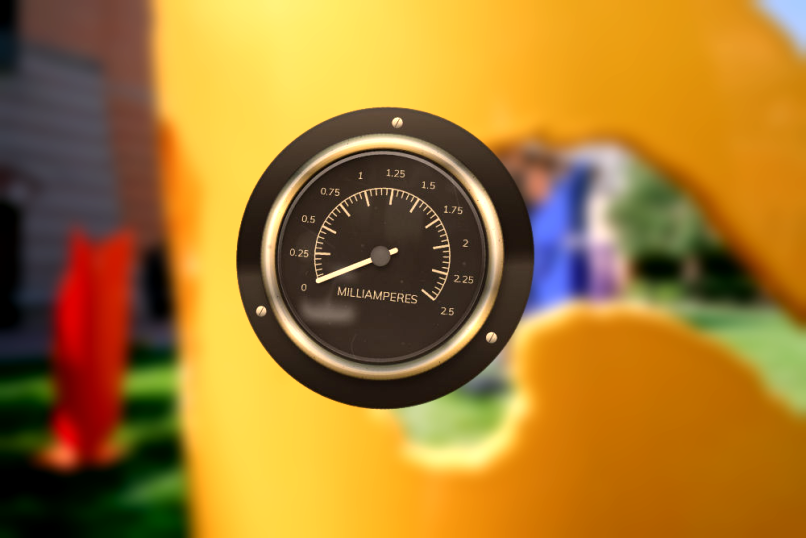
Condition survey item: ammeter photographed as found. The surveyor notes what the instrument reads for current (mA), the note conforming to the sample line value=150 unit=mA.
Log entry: value=0 unit=mA
